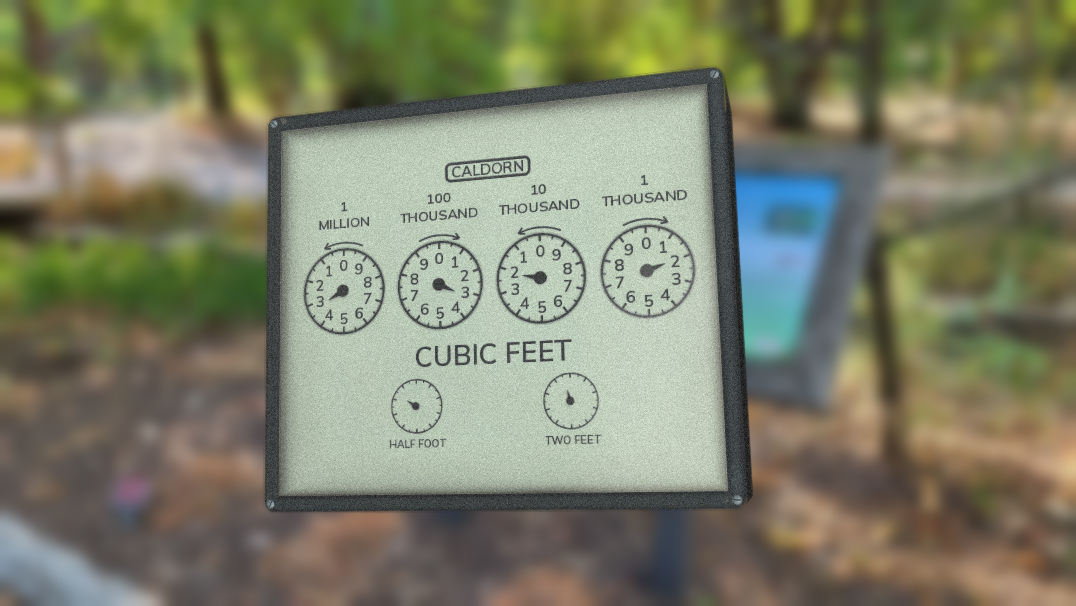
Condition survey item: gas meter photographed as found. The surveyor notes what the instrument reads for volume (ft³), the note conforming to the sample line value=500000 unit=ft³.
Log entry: value=332200 unit=ft³
